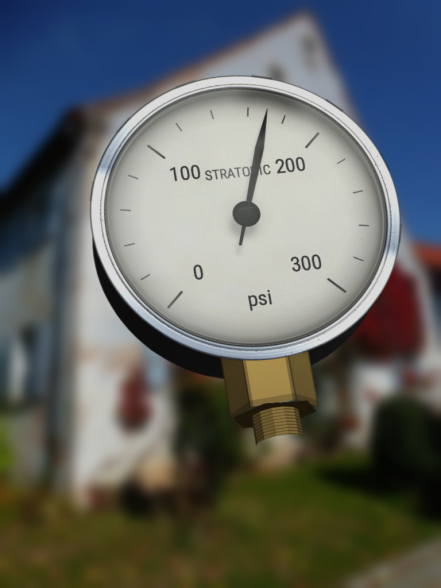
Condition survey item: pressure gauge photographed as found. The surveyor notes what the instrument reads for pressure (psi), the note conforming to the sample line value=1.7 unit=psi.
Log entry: value=170 unit=psi
